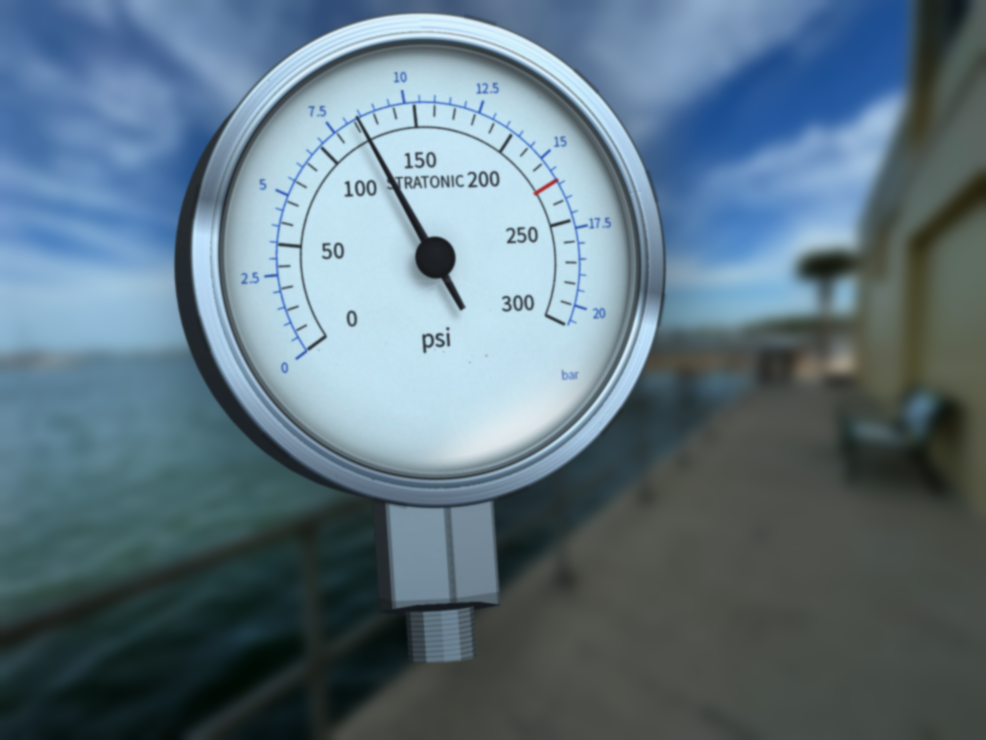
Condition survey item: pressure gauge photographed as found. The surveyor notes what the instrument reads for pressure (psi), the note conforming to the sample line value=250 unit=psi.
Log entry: value=120 unit=psi
